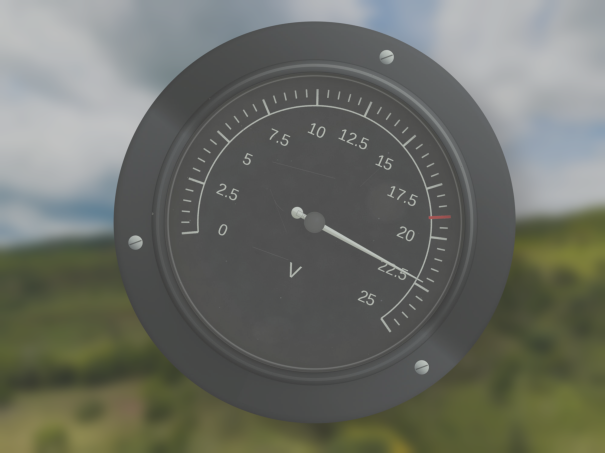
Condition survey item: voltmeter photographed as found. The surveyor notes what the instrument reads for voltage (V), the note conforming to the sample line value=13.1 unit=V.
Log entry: value=22.25 unit=V
